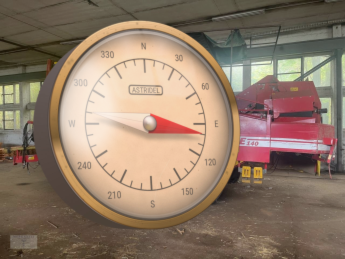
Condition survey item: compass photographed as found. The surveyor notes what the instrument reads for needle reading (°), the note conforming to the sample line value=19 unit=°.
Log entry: value=100 unit=°
